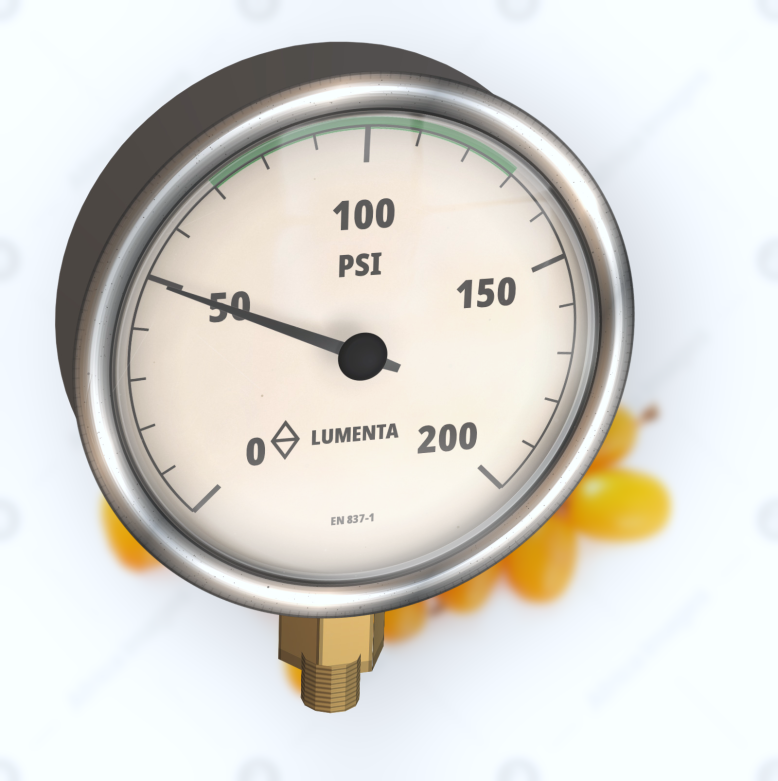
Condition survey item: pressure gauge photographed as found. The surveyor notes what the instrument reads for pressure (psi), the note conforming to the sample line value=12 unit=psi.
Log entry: value=50 unit=psi
